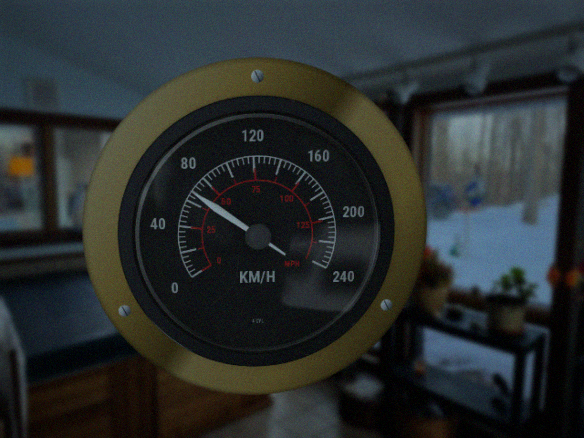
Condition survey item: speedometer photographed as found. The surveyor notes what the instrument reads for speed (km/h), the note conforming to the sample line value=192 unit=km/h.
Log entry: value=68 unit=km/h
